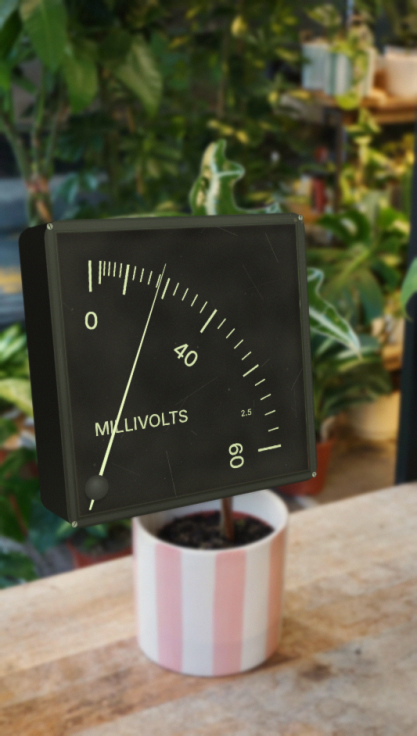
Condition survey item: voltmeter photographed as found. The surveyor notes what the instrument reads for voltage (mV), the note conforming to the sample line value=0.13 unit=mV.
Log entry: value=28 unit=mV
